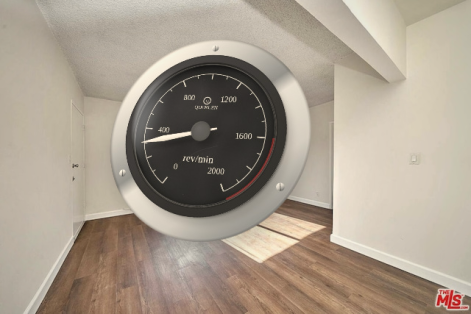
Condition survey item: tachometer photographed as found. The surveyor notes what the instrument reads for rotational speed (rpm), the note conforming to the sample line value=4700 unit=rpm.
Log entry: value=300 unit=rpm
